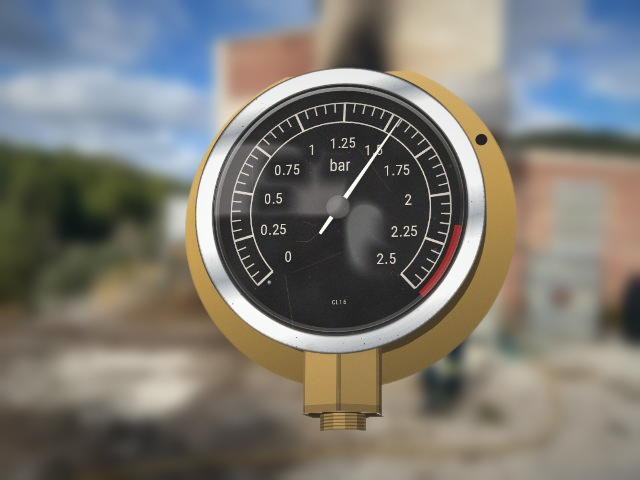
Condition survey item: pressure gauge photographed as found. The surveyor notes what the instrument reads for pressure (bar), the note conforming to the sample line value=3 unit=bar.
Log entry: value=1.55 unit=bar
